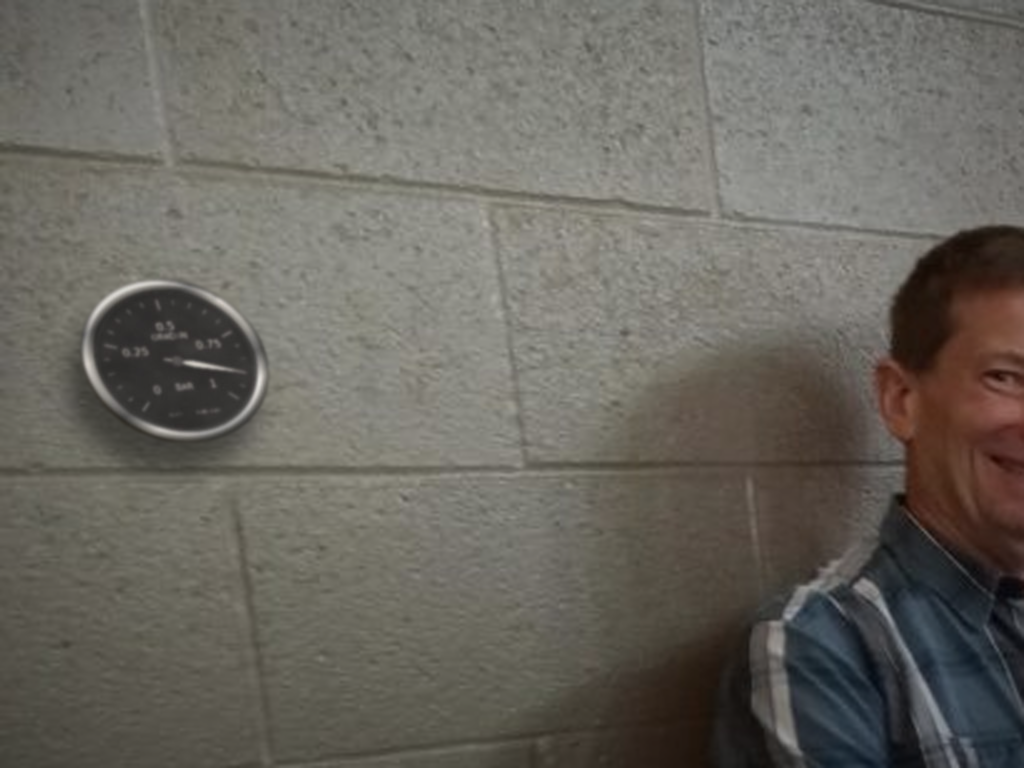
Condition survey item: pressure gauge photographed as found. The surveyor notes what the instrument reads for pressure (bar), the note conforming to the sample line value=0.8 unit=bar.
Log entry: value=0.9 unit=bar
